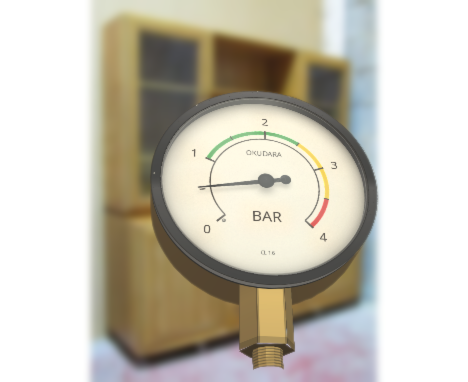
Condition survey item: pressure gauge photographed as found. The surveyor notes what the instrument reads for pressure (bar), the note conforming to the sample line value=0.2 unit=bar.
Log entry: value=0.5 unit=bar
